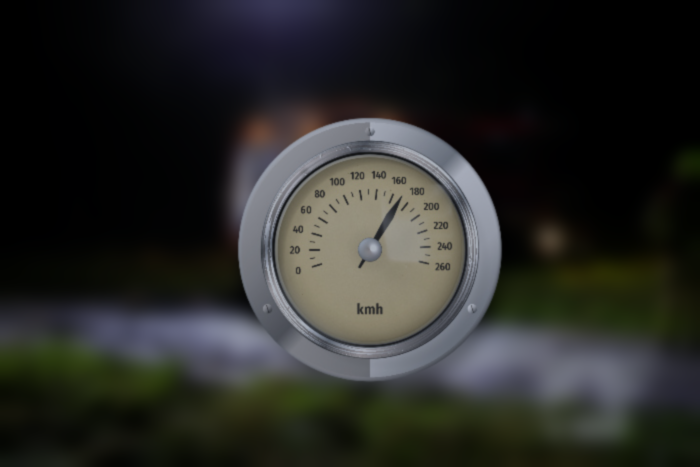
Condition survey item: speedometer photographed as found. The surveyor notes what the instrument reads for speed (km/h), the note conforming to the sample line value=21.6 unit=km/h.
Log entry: value=170 unit=km/h
